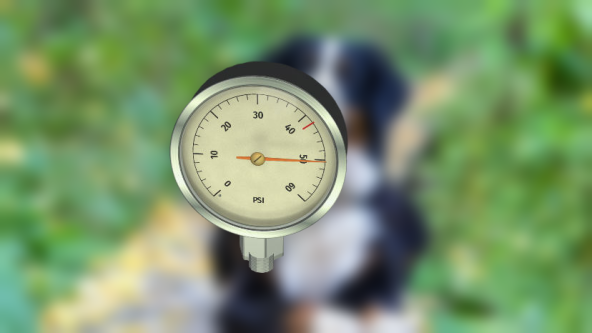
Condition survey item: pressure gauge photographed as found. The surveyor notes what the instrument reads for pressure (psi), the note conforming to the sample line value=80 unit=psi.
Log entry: value=50 unit=psi
